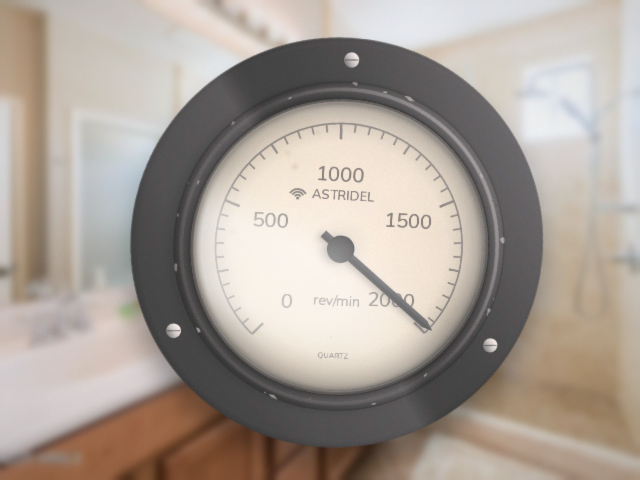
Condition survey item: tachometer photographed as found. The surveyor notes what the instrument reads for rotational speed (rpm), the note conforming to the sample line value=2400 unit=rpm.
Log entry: value=1975 unit=rpm
